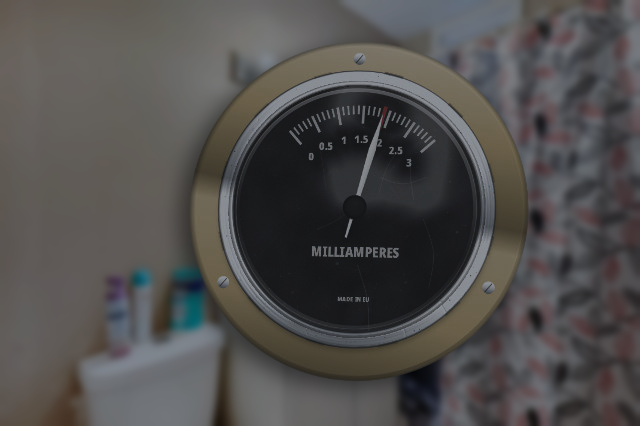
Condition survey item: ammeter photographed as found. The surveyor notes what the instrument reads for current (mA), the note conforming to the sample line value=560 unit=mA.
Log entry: value=1.9 unit=mA
